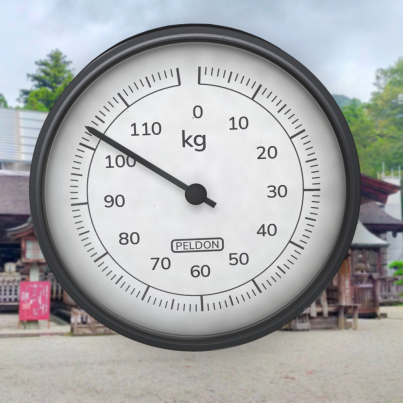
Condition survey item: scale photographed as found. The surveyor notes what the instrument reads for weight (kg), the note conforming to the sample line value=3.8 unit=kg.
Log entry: value=103 unit=kg
